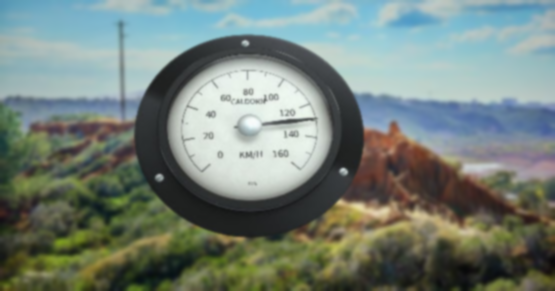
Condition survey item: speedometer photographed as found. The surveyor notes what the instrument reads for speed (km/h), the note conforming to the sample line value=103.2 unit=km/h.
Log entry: value=130 unit=km/h
